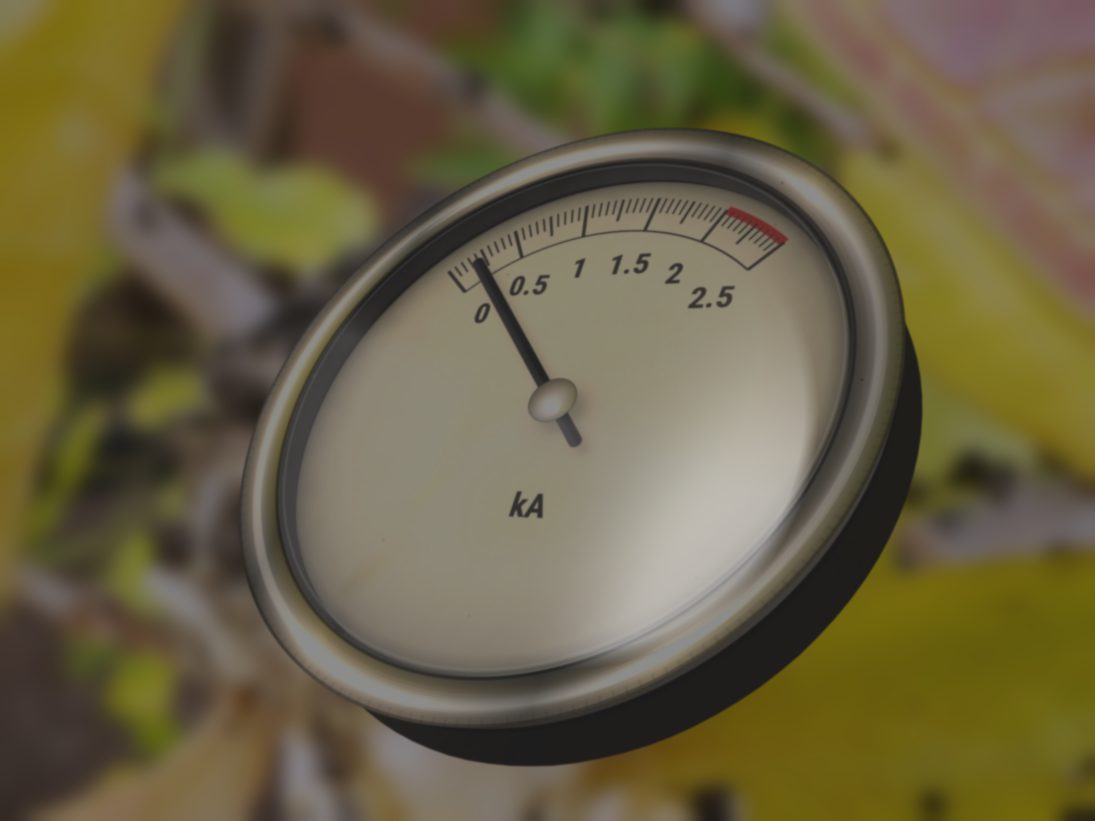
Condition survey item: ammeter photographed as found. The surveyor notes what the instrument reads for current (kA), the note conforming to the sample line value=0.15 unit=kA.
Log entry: value=0.2 unit=kA
